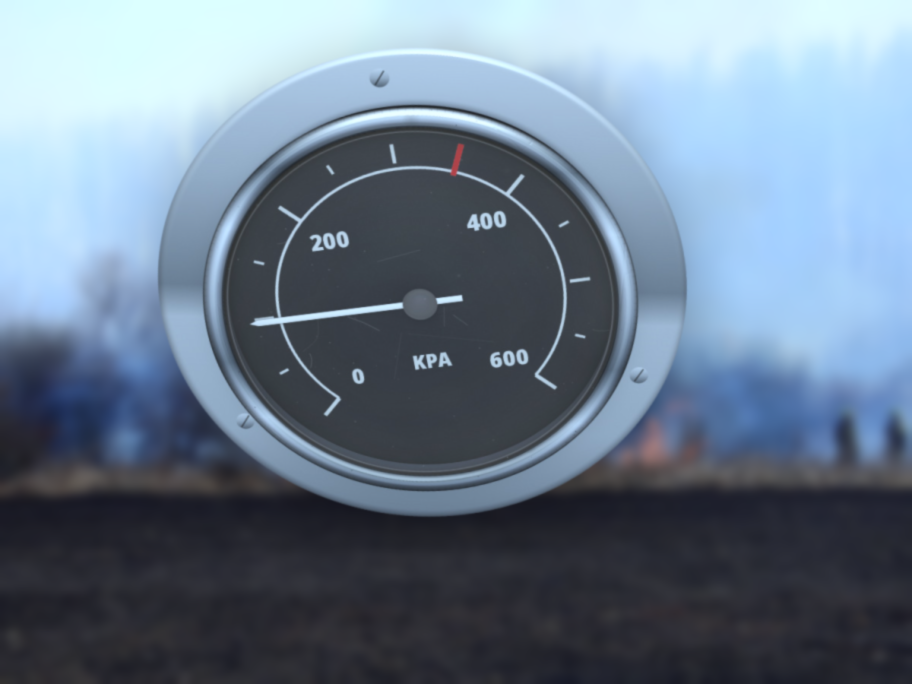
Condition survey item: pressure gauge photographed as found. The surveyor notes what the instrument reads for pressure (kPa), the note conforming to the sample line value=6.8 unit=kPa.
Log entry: value=100 unit=kPa
